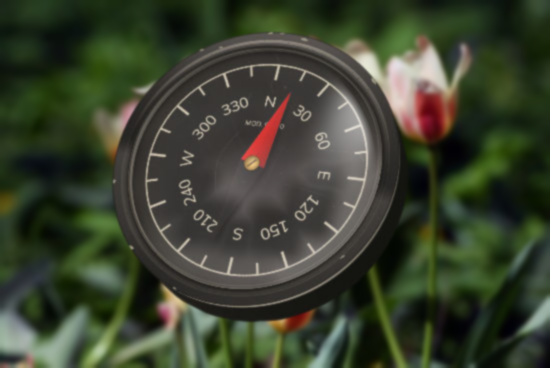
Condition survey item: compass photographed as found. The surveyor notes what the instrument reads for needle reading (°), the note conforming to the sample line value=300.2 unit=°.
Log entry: value=15 unit=°
